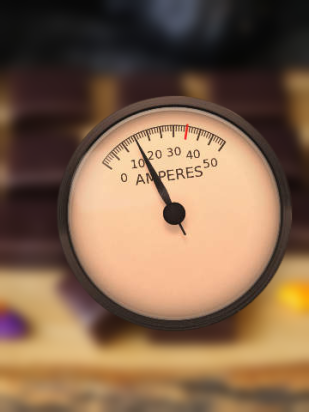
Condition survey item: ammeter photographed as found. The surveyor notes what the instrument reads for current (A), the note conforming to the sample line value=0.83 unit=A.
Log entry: value=15 unit=A
